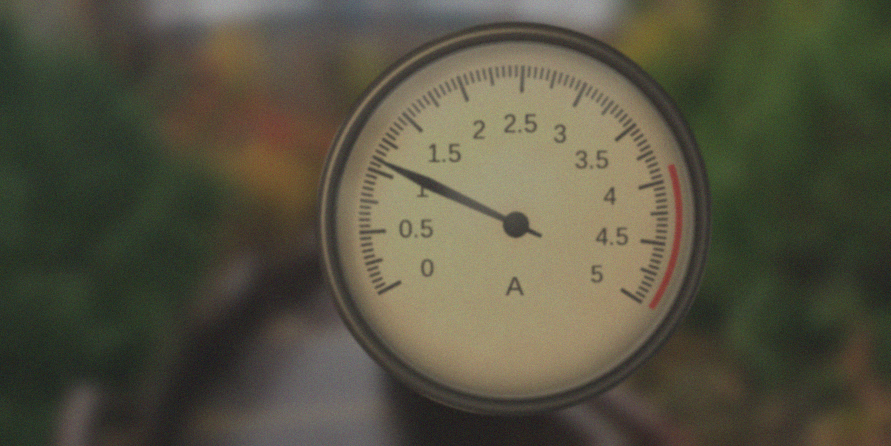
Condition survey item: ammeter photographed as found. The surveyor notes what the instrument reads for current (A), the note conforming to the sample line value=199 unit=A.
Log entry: value=1.1 unit=A
